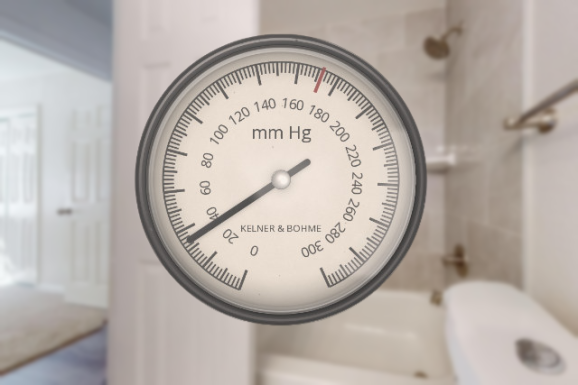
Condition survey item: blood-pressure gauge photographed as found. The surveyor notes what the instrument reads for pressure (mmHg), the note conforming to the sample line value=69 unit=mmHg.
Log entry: value=34 unit=mmHg
